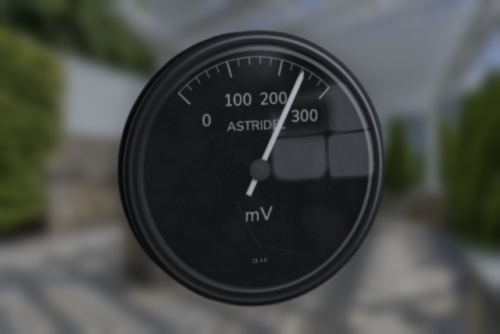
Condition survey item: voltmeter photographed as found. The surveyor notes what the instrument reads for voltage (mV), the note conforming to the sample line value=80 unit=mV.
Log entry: value=240 unit=mV
